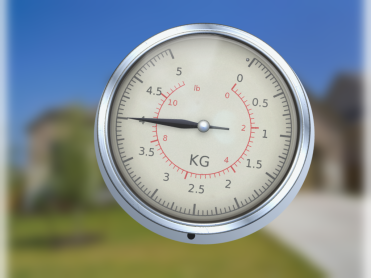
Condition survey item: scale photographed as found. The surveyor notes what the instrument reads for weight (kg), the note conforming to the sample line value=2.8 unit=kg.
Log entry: value=4 unit=kg
